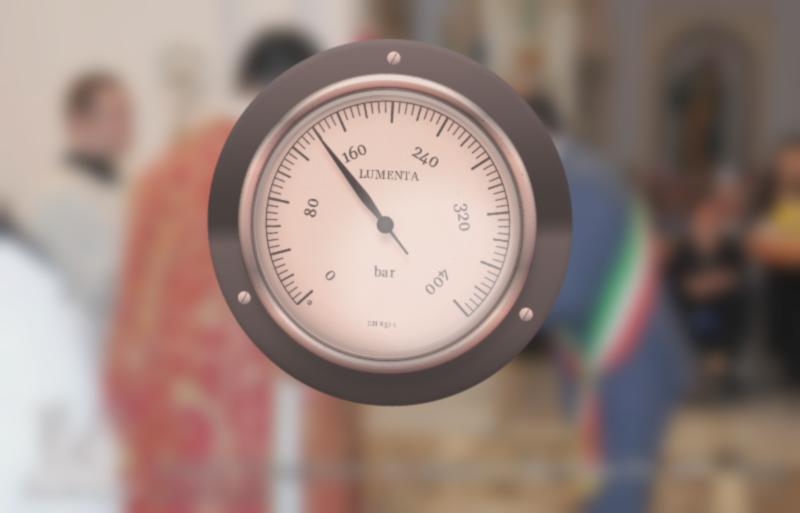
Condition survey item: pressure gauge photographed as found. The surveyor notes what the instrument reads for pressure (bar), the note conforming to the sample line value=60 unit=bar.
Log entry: value=140 unit=bar
